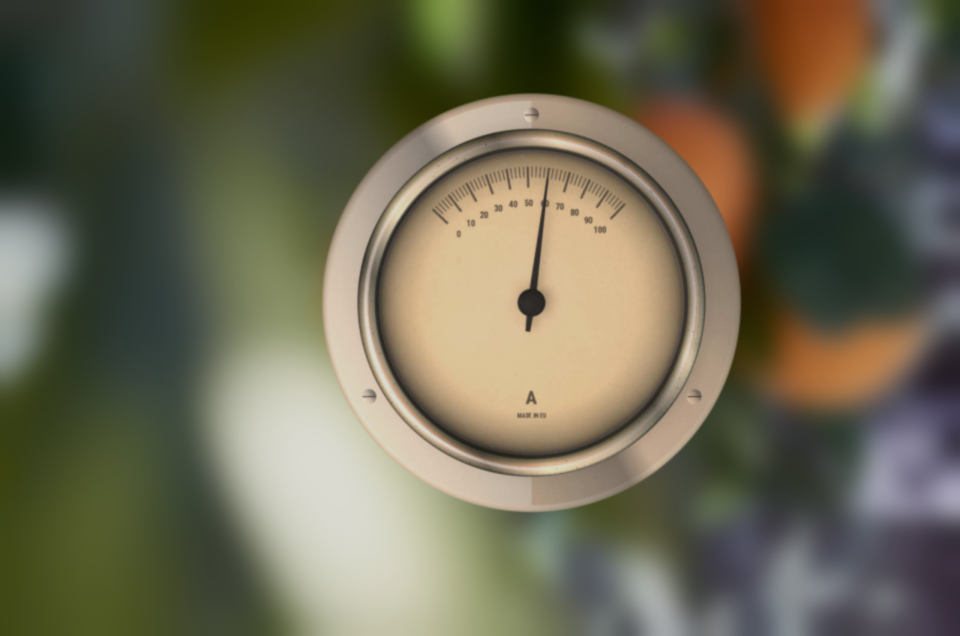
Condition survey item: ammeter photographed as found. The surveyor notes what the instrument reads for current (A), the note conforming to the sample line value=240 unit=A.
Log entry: value=60 unit=A
